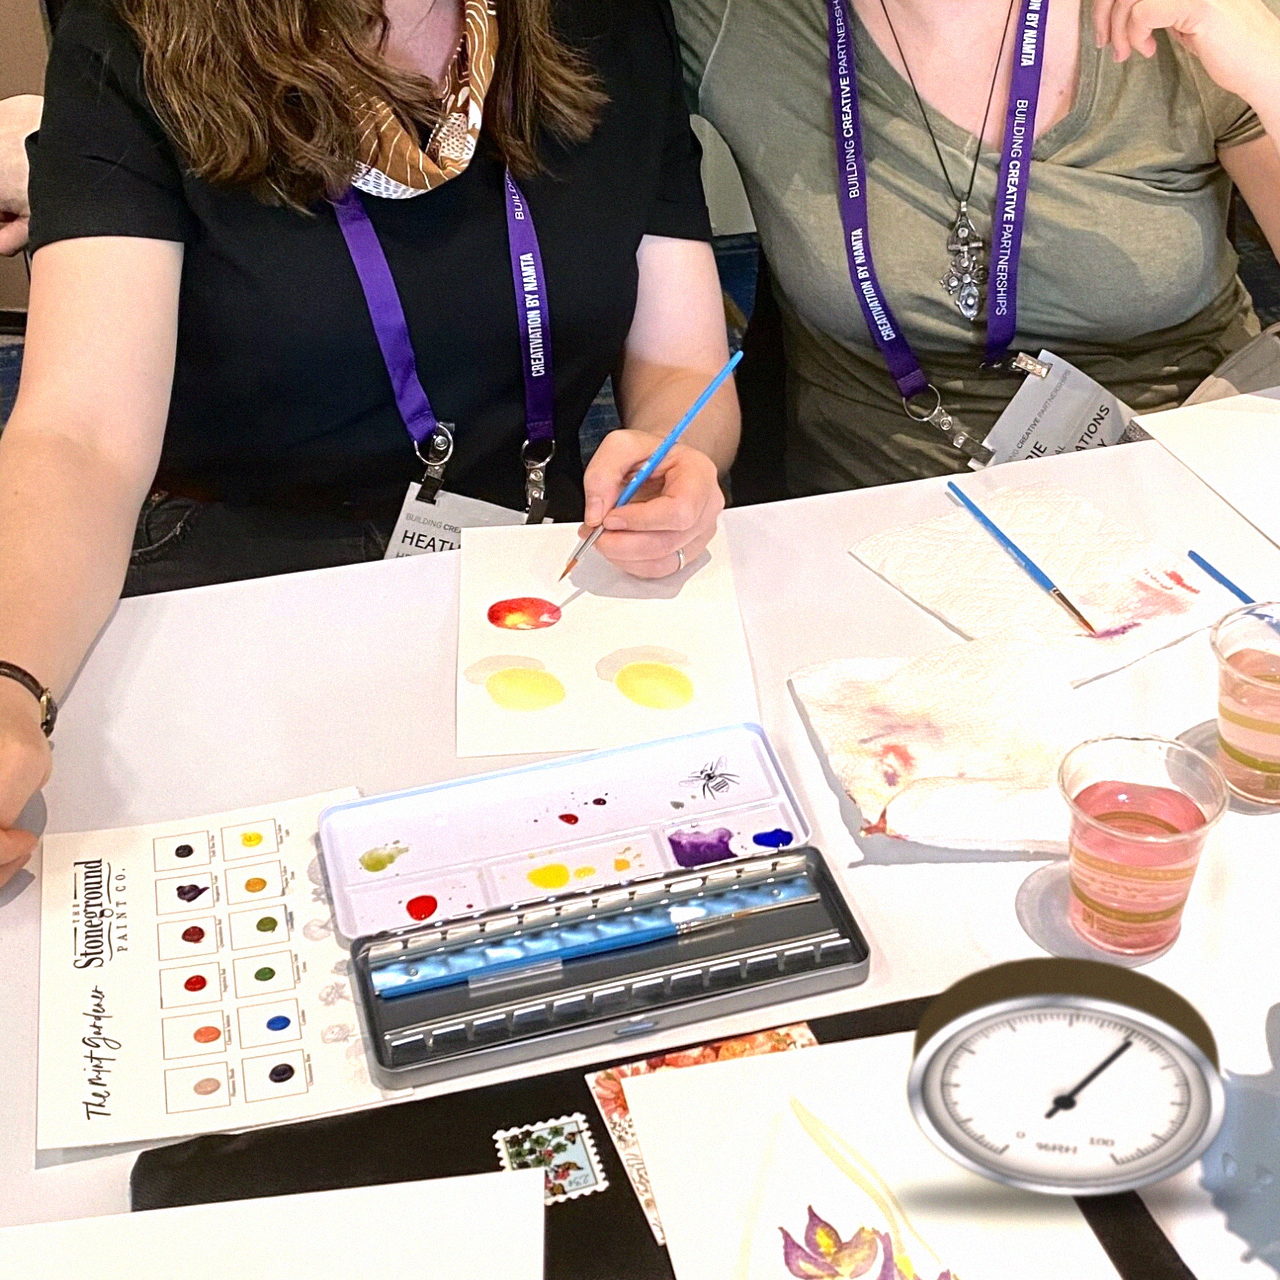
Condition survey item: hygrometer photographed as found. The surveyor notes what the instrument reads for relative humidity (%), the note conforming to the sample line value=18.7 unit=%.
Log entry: value=60 unit=%
